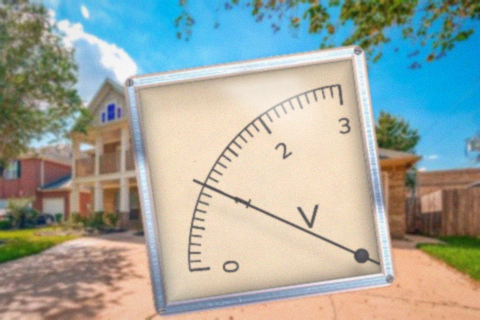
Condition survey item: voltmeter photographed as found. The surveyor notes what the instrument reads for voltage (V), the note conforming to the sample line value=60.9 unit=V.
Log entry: value=1 unit=V
